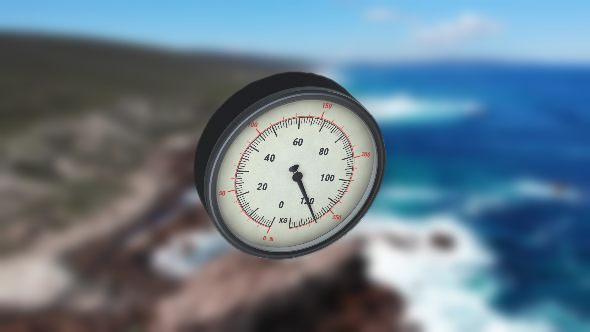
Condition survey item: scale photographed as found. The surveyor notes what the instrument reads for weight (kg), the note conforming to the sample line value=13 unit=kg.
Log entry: value=120 unit=kg
